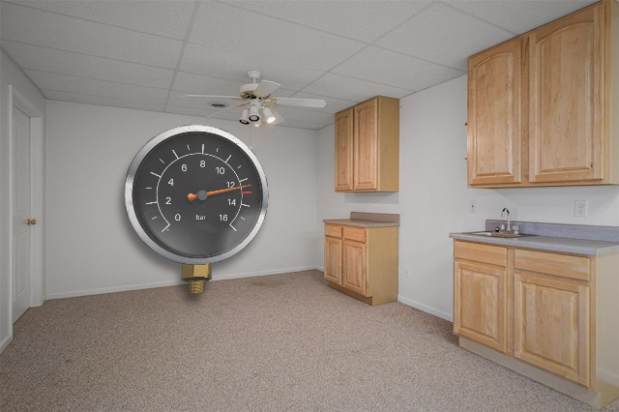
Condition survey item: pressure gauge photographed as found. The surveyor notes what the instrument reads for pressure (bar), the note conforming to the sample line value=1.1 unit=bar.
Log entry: value=12.5 unit=bar
